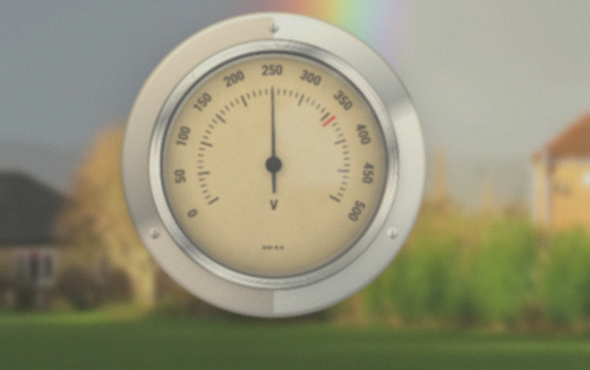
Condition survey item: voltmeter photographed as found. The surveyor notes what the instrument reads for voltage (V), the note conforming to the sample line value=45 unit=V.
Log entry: value=250 unit=V
